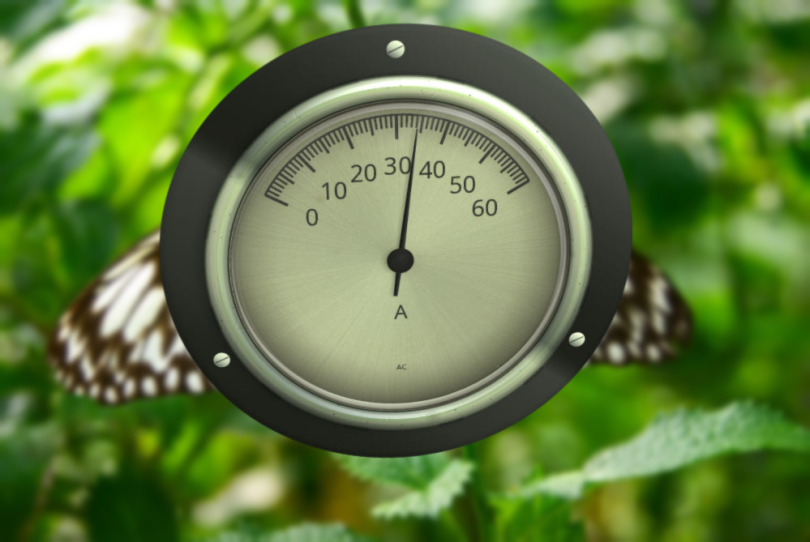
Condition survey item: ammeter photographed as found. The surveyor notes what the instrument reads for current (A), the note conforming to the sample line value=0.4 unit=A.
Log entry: value=34 unit=A
